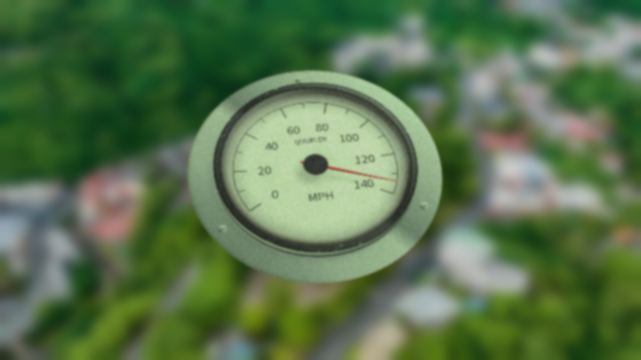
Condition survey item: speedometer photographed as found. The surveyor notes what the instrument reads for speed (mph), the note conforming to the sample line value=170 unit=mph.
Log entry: value=135 unit=mph
